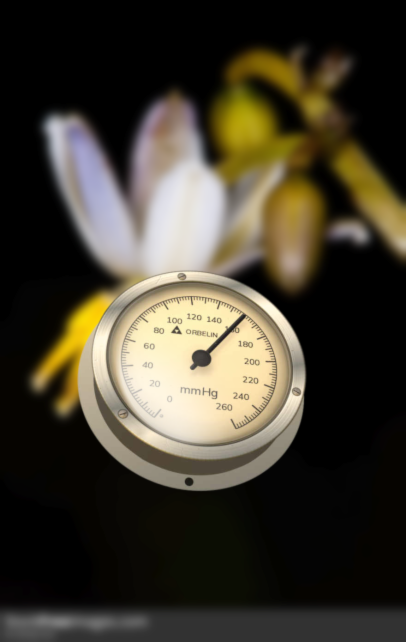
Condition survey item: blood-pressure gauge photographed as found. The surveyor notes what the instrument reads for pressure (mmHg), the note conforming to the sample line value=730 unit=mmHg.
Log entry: value=160 unit=mmHg
